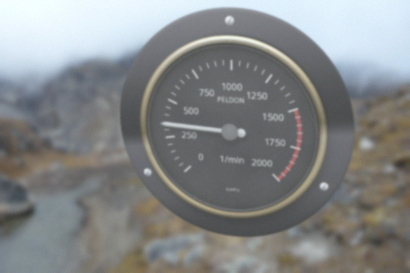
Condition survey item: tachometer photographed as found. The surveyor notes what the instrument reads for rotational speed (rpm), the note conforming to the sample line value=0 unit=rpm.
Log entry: value=350 unit=rpm
